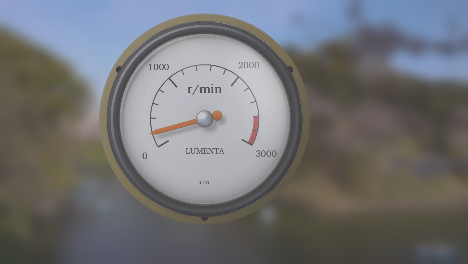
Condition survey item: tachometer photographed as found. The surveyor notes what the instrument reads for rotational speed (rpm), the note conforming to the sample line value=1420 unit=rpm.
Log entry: value=200 unit=rpm
